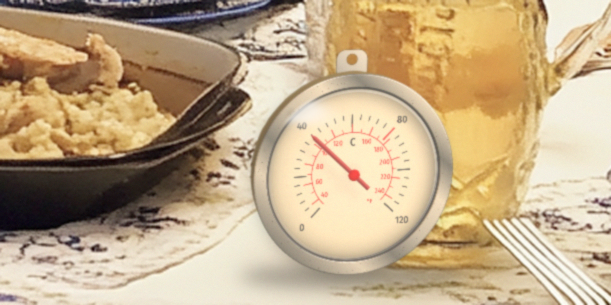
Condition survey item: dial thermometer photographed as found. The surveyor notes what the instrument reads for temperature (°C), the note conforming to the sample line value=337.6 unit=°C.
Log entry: value=40 unit=°C
